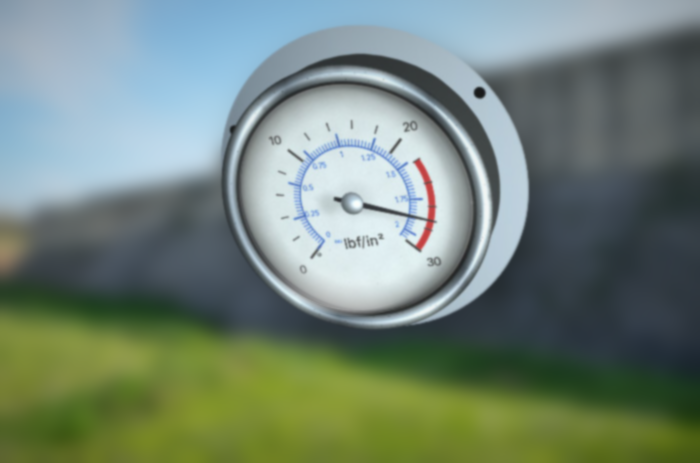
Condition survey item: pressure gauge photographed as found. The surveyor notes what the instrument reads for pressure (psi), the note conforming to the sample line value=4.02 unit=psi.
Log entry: value=27 unit=psi
